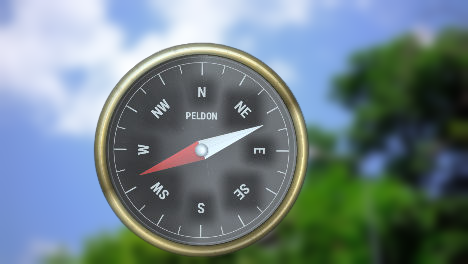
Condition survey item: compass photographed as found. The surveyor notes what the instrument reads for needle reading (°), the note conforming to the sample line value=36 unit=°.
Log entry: value=247.5 unit=°
